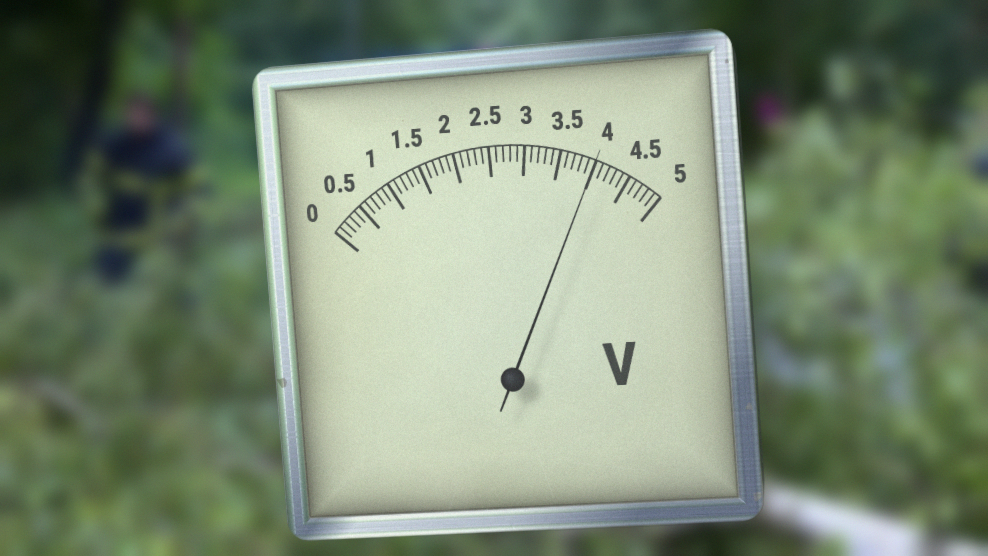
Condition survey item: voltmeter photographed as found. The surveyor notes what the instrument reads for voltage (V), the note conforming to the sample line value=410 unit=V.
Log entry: value=4 unit=V
